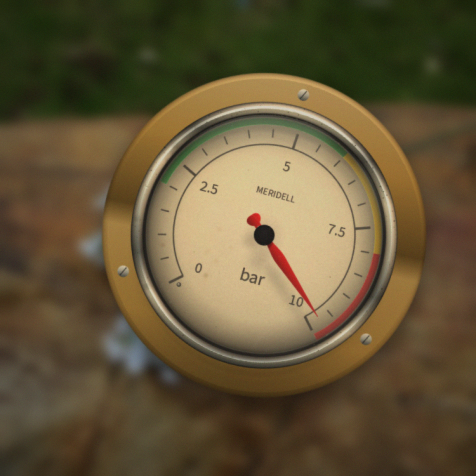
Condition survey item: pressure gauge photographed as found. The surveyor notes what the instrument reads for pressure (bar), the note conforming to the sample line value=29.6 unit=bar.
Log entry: value=9.75 unit=bar
